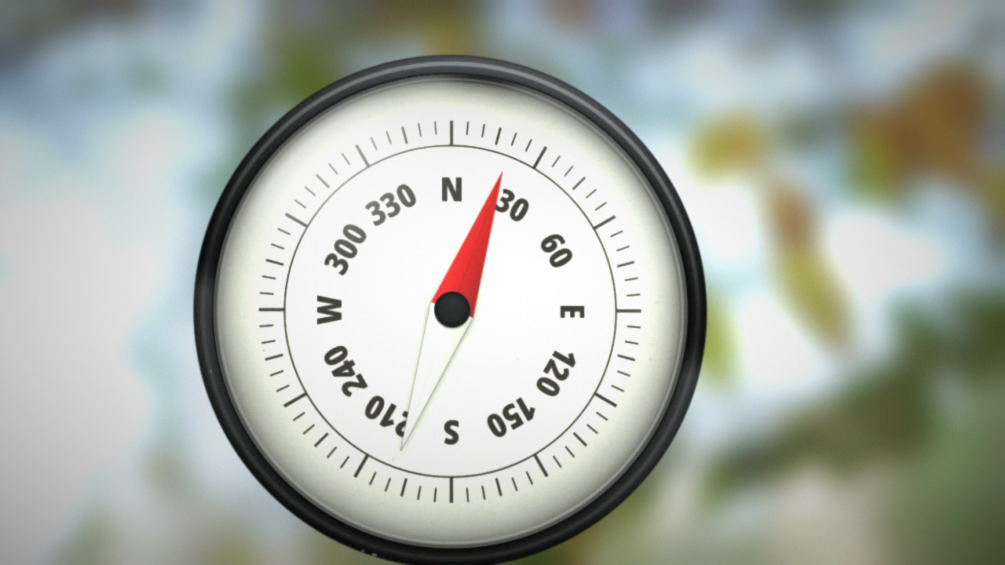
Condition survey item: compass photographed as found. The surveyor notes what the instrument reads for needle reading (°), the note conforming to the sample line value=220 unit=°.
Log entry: value=20 unit=°
